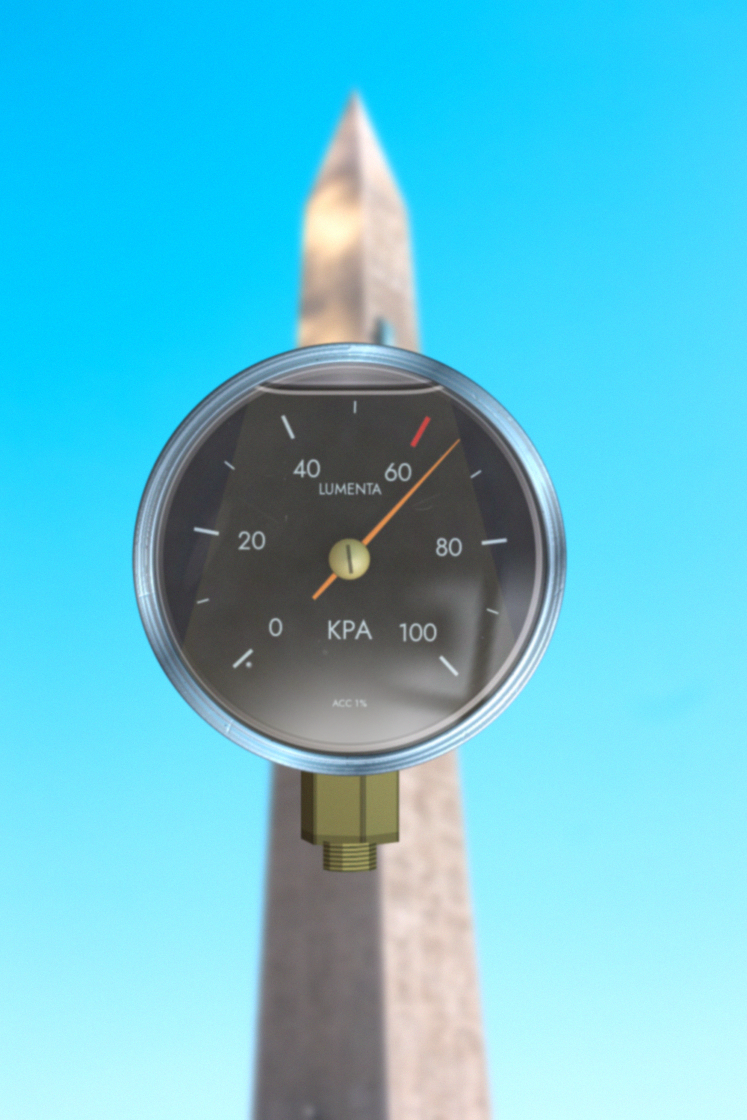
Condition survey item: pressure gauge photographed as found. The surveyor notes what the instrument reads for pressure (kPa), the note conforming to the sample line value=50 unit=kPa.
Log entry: value=65 unit=kPa
